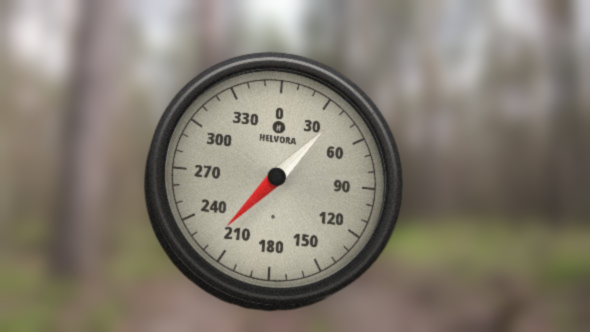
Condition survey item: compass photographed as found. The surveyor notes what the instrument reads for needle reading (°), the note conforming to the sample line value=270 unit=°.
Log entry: value=220 unit=°
